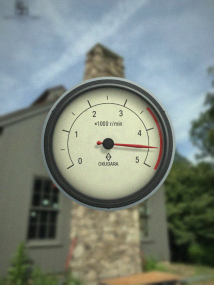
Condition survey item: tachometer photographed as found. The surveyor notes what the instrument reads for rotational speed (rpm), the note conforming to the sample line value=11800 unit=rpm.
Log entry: value=4500 unit=rpm
